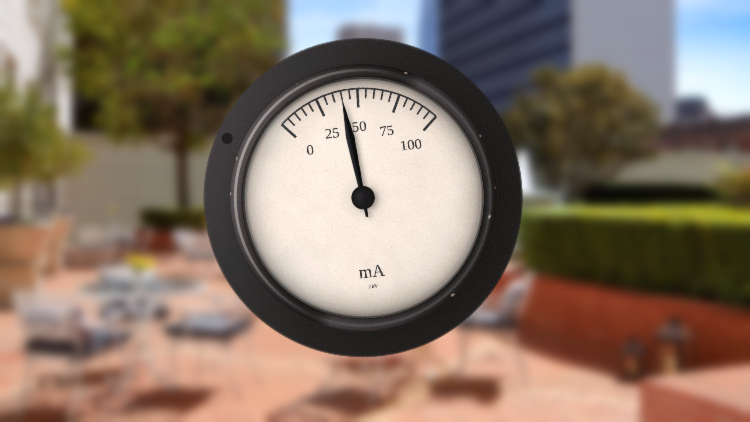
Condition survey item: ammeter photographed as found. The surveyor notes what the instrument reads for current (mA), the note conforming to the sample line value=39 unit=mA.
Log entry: value=40 unit=mA
